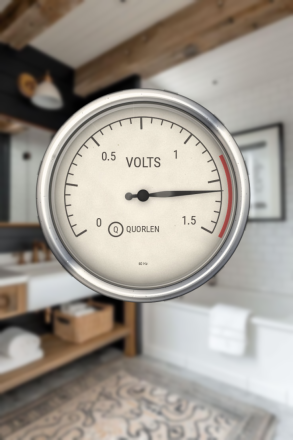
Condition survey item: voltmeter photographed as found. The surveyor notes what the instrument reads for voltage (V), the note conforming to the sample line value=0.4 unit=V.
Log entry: value=1.3 unit=V
